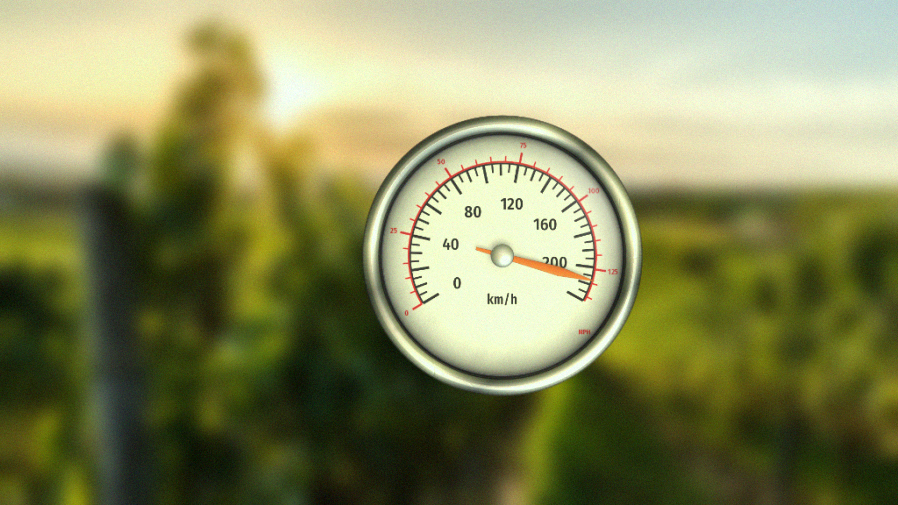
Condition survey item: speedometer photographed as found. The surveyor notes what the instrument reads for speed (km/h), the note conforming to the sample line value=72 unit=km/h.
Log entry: value=207.5 unit=km/h
